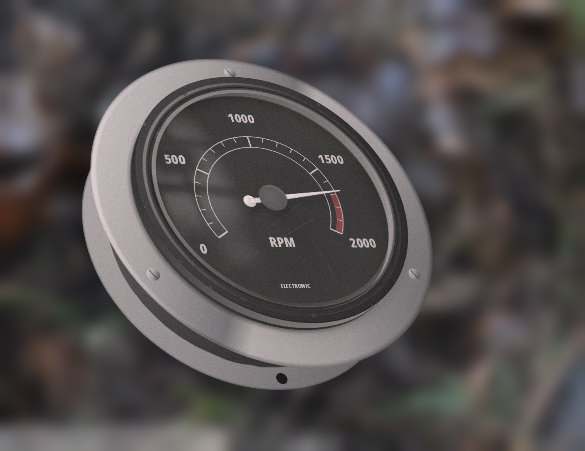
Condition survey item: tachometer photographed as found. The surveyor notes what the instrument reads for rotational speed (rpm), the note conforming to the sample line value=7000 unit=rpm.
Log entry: value=1700 unit=rpm
